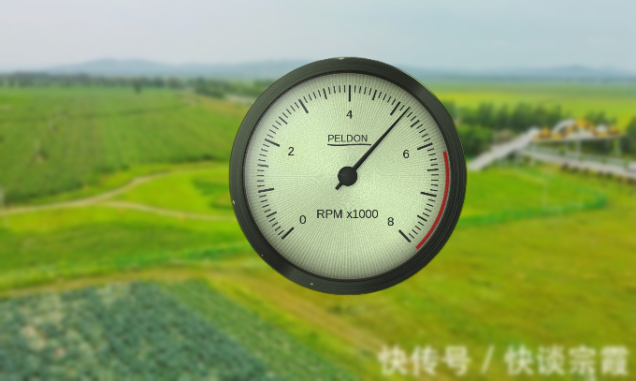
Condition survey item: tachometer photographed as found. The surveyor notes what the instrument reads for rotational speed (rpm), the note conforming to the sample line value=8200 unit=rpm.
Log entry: value=5200 unit=rpm
